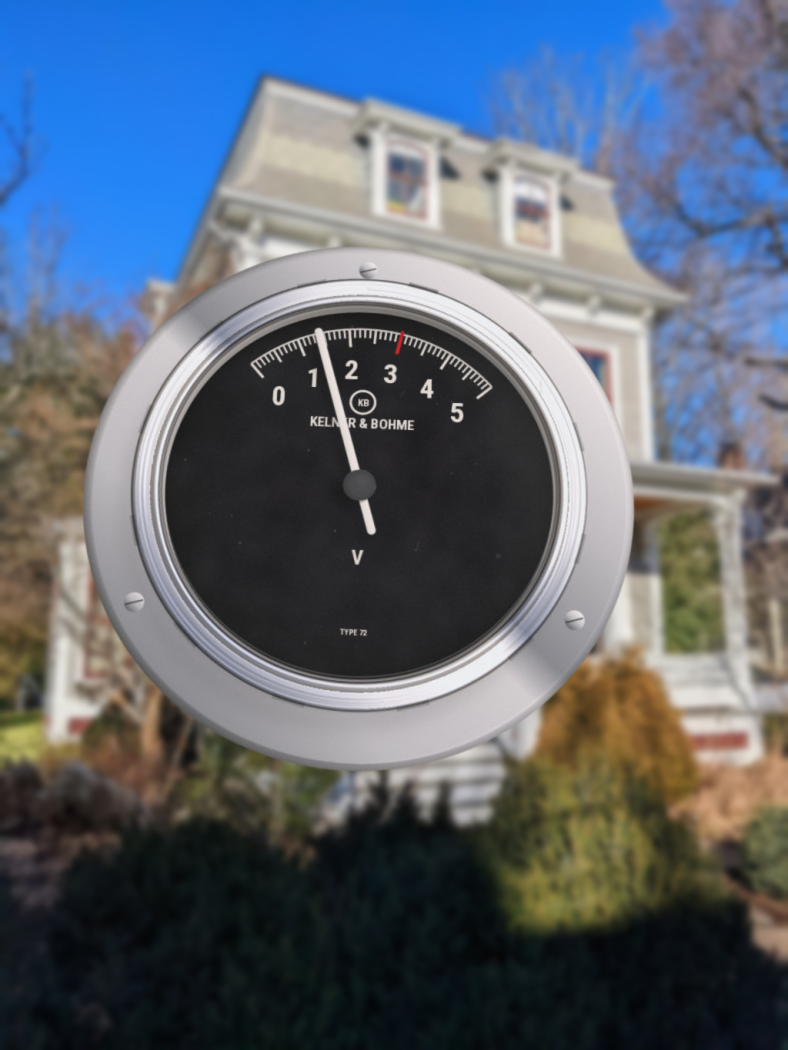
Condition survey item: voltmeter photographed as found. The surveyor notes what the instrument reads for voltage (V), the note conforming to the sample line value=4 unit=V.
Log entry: value=1.4 unit=V
